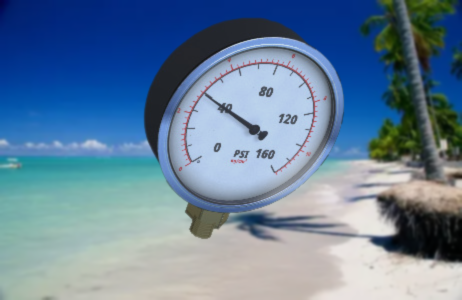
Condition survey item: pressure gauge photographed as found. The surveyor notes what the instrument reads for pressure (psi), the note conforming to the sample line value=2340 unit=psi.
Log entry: value=40 unit=psi
